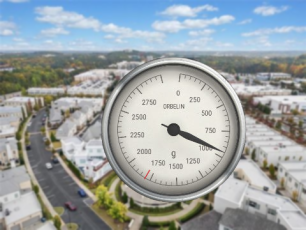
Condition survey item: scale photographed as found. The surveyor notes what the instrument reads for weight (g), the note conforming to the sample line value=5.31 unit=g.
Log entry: value=950 unit=g
